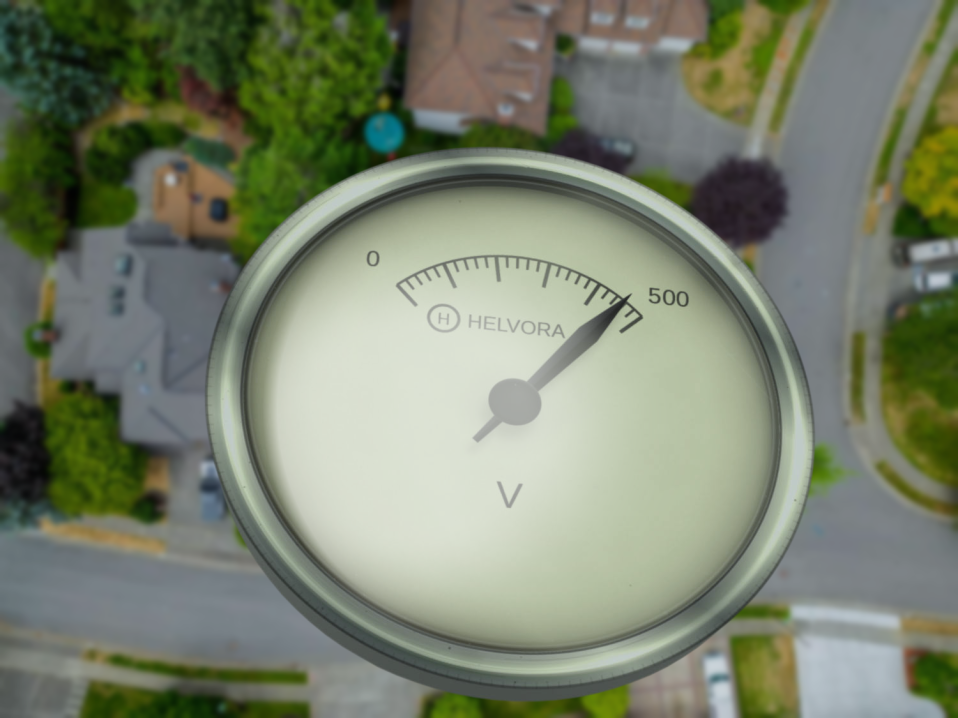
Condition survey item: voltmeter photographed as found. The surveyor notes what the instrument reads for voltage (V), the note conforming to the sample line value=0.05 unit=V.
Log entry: value=460 unit=V
